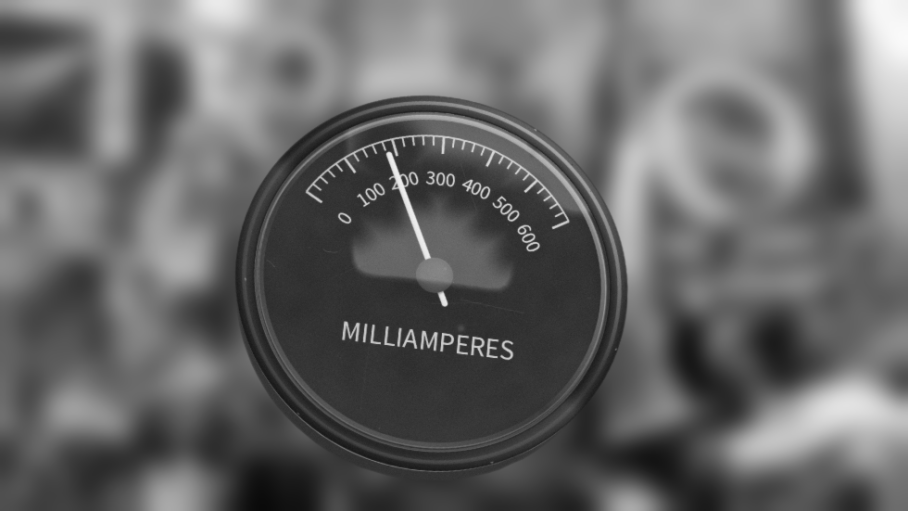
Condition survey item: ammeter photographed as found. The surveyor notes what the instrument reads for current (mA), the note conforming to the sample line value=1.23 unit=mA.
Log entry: value=180 unit=mA
